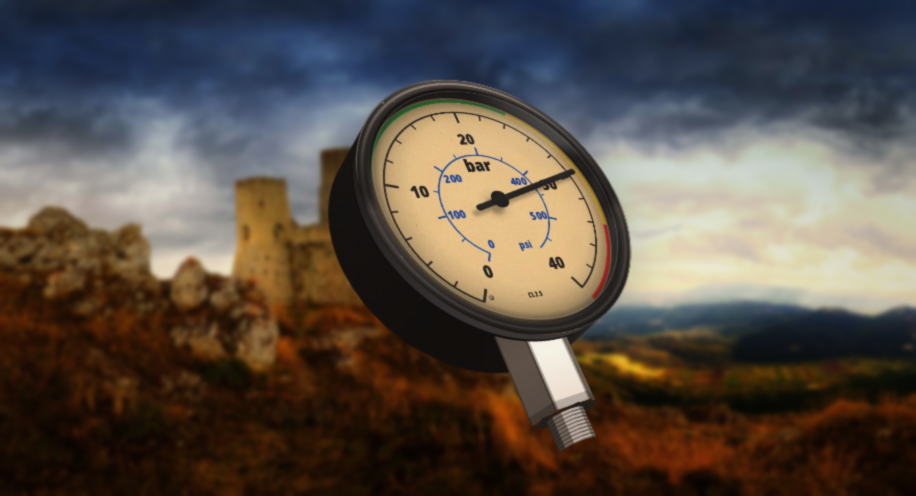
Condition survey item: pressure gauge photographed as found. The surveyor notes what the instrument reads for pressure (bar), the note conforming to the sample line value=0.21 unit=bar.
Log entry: value=30 unit=bar
